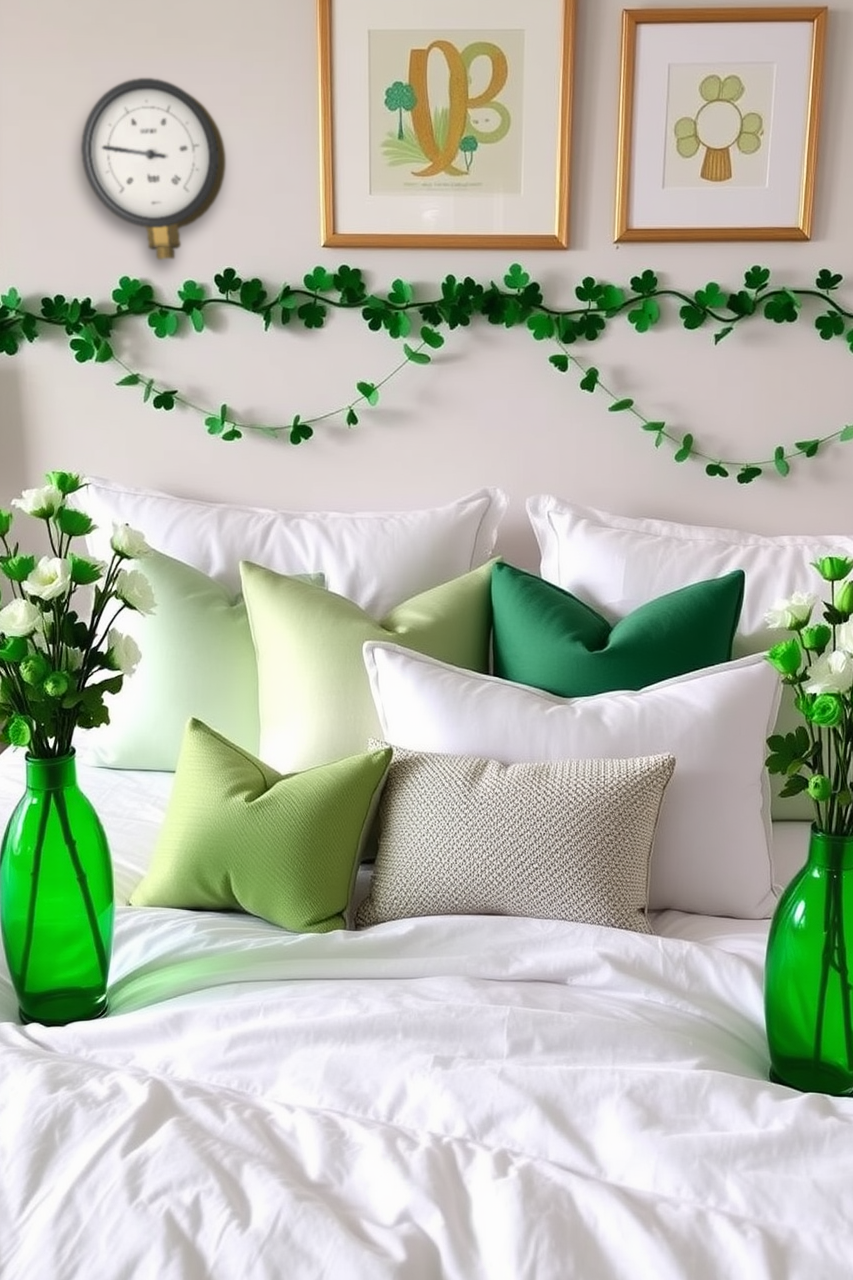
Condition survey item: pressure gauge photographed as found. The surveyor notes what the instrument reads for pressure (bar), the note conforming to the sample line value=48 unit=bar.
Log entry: value=2 unit=bar
